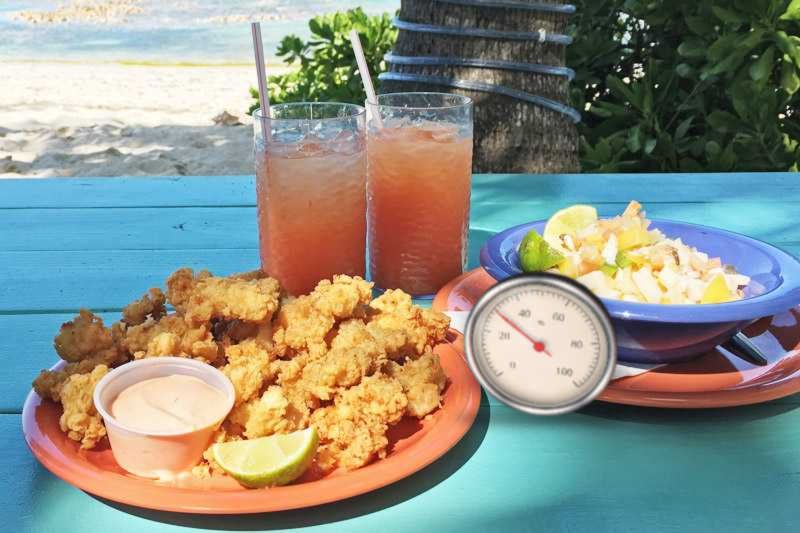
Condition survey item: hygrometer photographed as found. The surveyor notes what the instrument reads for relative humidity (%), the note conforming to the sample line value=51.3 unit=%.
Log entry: value=30 unit=%
